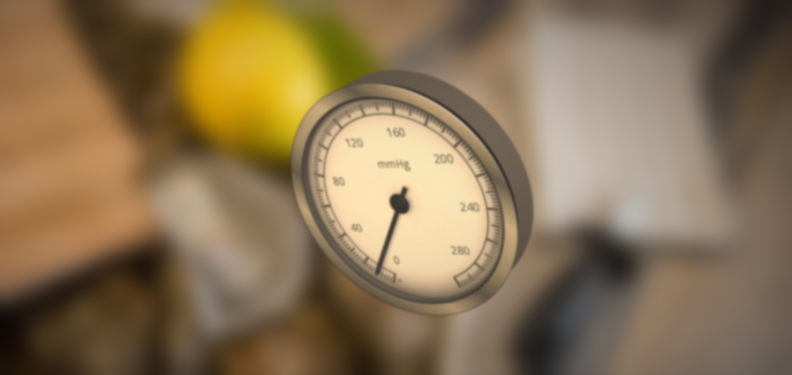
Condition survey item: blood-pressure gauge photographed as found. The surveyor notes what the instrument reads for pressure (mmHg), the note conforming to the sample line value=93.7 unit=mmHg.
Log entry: value=10 unit=mmHg
